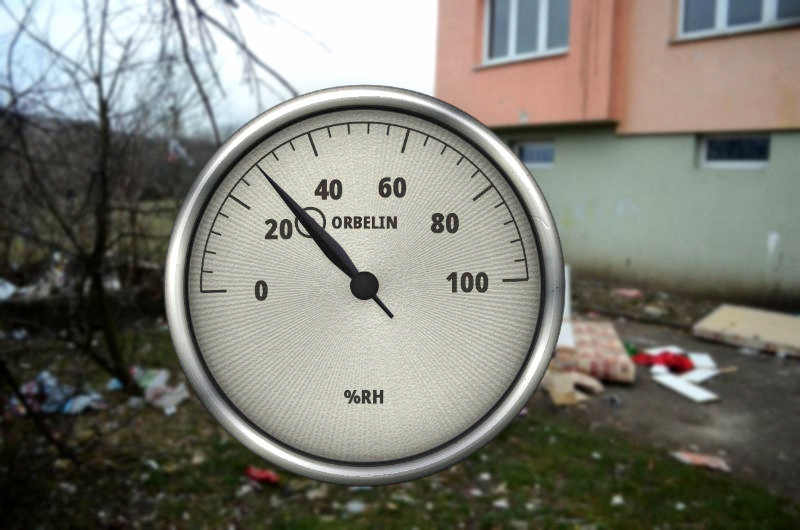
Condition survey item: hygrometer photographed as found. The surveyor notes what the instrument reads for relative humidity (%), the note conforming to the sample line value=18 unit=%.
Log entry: value=28 unit=%
